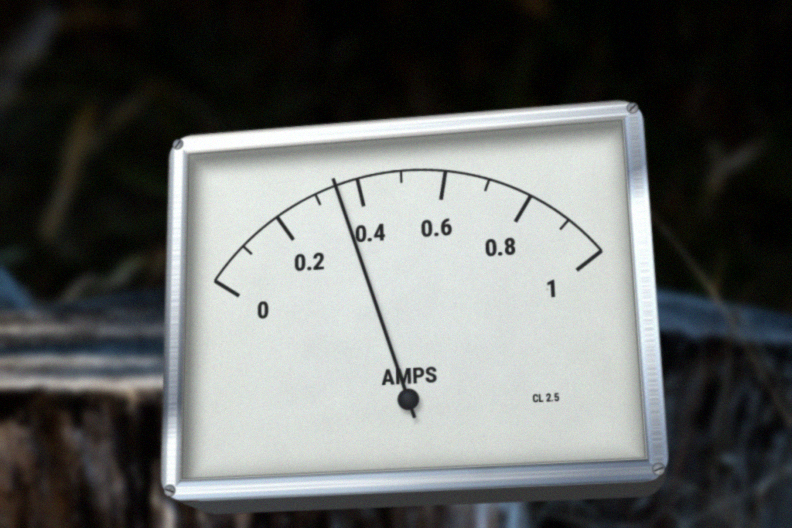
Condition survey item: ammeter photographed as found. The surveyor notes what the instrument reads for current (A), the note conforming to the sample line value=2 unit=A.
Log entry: value=0.35 unit=A
